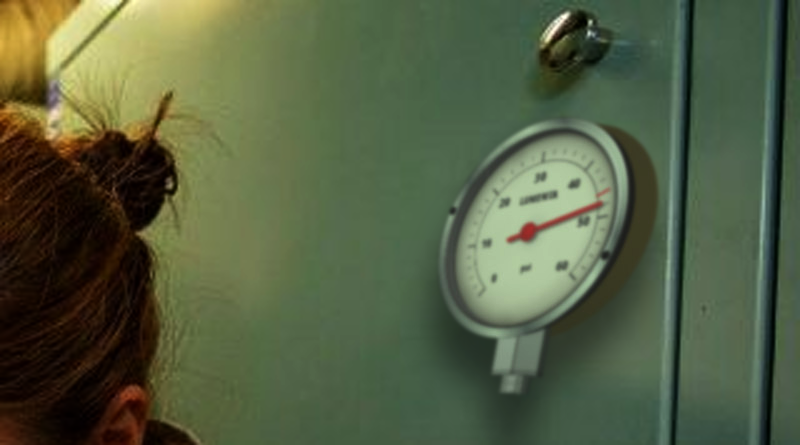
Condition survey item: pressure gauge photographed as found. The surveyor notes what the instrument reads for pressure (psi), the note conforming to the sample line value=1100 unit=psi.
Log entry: value=48 unit=psi
